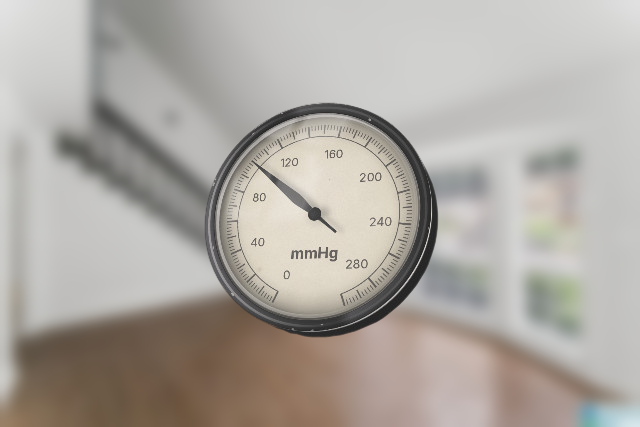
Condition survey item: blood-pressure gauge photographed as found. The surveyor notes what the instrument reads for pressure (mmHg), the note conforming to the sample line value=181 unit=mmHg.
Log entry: value=100 unit=mmHg
